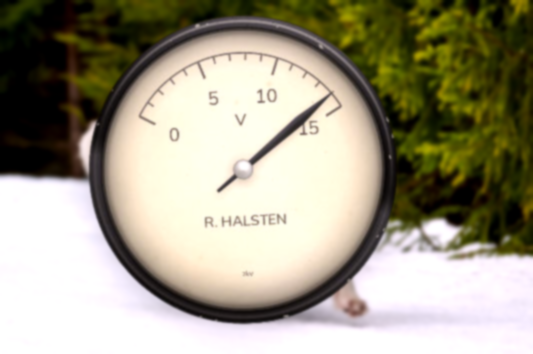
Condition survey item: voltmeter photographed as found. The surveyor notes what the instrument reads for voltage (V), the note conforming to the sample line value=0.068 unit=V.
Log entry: value=14 unit=V
